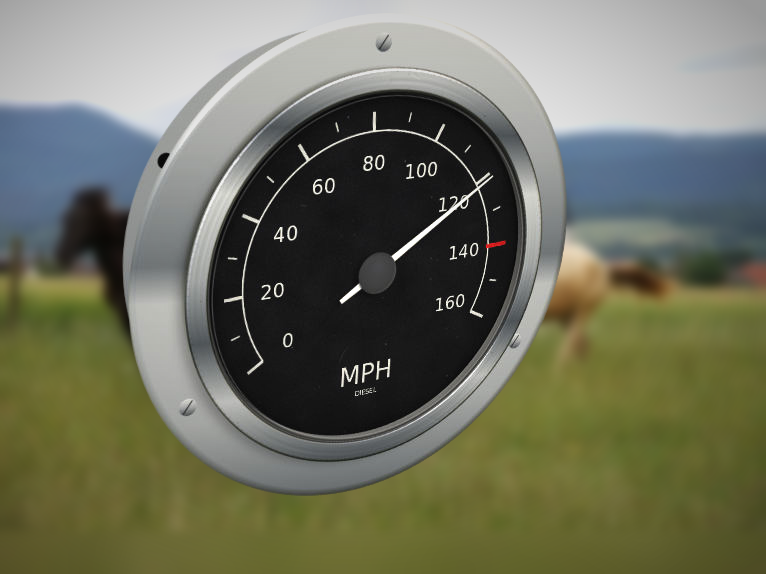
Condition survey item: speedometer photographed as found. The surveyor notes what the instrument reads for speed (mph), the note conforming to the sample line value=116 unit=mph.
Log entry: value=120 unit=mph
